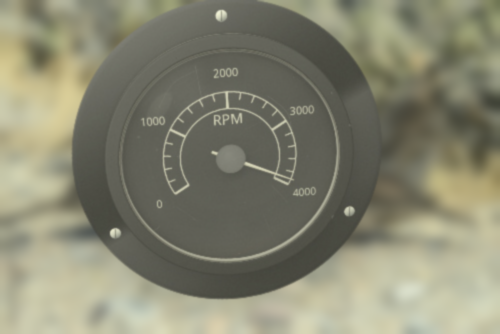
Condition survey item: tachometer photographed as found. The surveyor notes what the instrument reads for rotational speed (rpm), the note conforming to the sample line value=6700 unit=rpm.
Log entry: value=3900 unit=rpm
